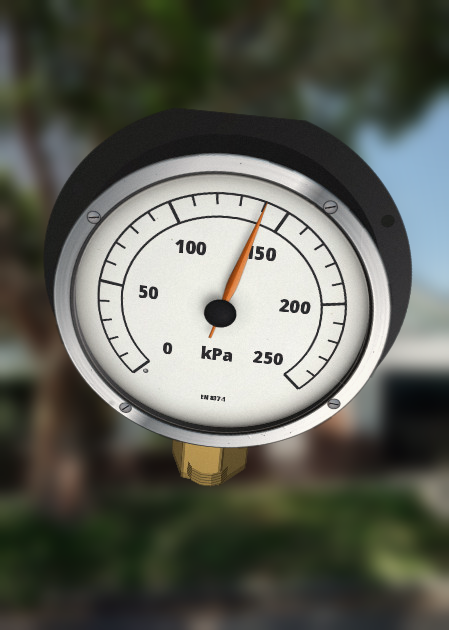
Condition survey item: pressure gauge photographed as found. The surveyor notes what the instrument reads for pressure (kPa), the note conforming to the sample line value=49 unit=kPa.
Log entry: value=140 unit=kPa
